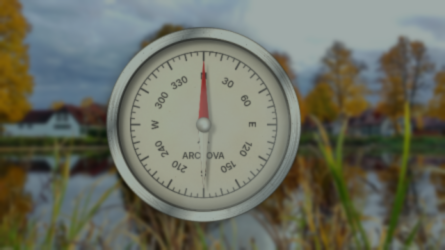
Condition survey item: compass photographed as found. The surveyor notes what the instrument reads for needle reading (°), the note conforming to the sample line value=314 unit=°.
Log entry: value=0 unit=°
